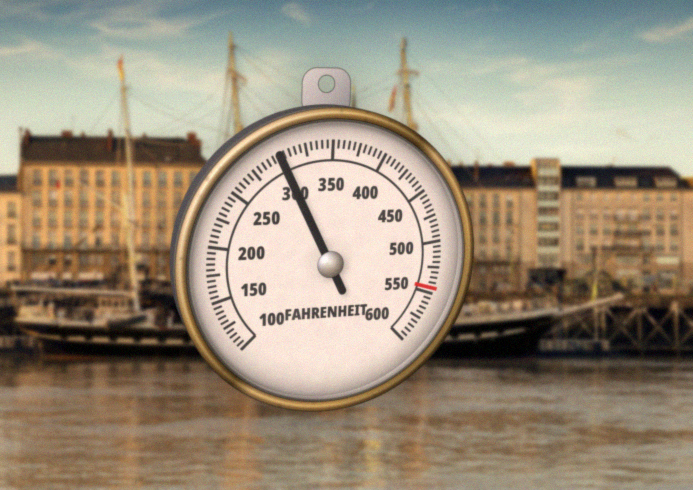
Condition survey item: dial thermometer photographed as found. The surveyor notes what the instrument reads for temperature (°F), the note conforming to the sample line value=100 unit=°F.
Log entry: value=300 unit=°F
